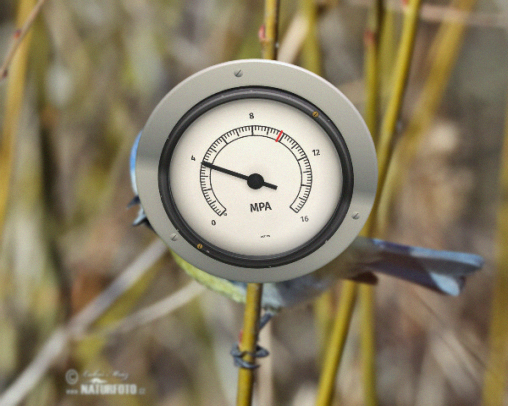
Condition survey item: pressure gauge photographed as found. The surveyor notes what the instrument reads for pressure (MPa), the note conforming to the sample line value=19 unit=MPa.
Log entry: value=4 unit=MPa
